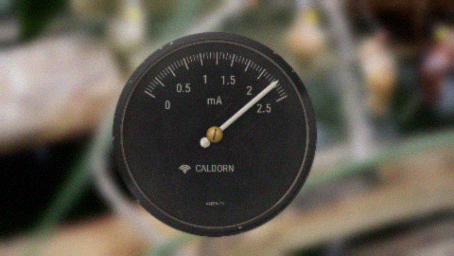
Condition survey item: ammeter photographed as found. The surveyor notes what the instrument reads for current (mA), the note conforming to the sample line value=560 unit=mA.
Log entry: value=2.25 unit=mA
